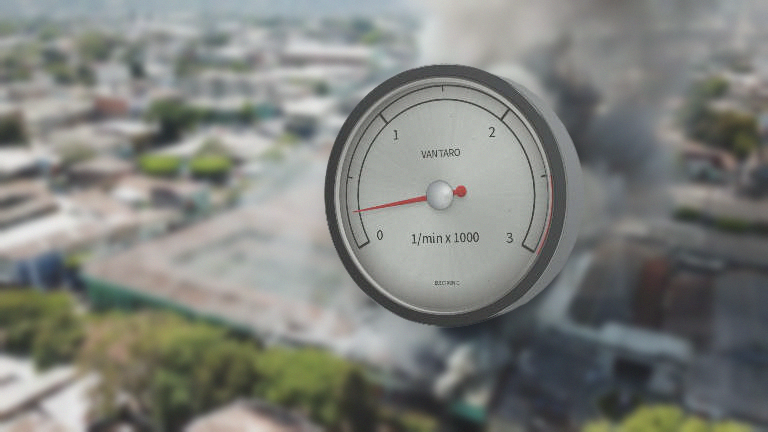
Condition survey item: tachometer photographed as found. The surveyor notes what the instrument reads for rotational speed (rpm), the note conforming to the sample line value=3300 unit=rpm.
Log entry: value=250 unit=rpm
